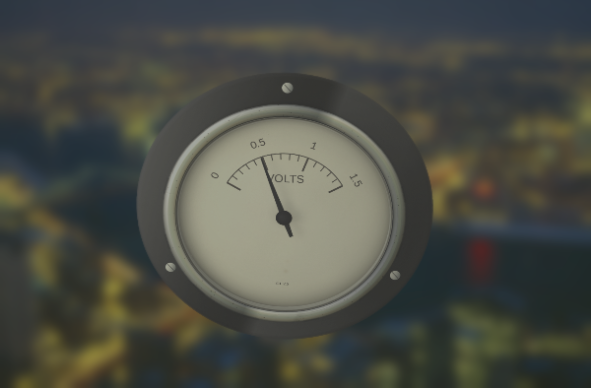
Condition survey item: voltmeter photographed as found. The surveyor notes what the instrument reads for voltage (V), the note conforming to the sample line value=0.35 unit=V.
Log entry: value=0.5 unit=V
